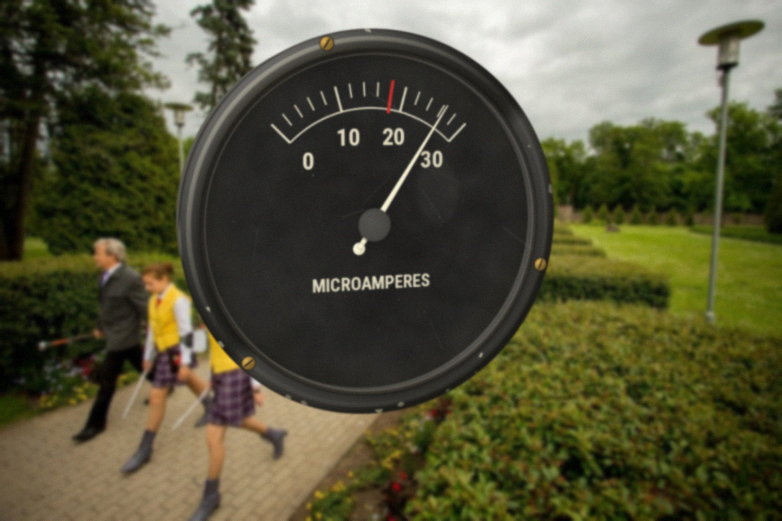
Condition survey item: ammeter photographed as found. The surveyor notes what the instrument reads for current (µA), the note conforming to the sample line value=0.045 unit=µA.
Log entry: value=26 unit=µA
